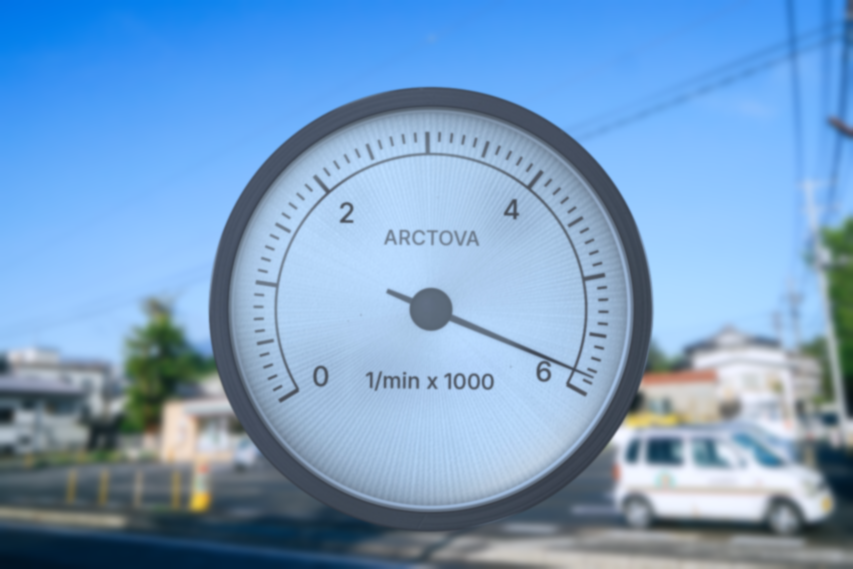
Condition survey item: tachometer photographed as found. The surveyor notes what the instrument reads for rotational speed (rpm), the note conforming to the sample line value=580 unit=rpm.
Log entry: value=5850 unit=rpm
